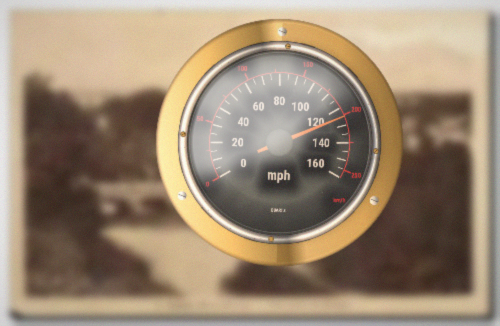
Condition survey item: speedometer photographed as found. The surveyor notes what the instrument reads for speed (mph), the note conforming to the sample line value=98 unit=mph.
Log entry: value=125 unit=mph
